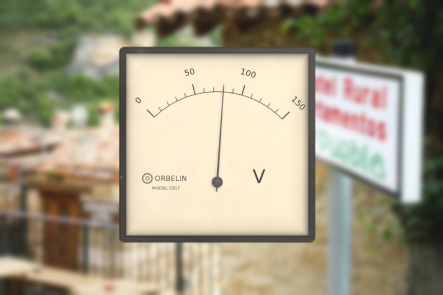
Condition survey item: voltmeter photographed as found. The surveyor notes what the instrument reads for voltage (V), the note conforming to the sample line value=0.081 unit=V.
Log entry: value=80 unit=V
